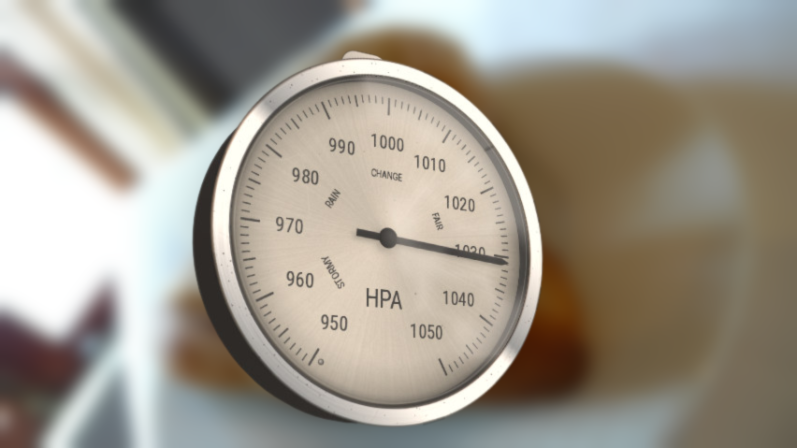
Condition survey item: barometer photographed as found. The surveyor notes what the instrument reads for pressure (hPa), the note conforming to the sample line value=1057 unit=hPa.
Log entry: value=1031 unit=hPa
